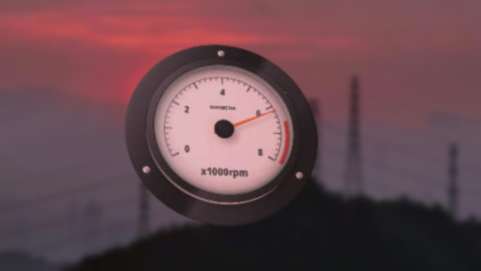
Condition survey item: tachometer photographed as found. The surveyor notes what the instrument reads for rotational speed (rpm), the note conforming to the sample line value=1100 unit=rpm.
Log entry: value=6200 unit=rpm
